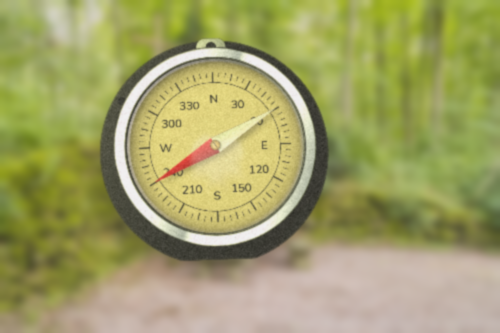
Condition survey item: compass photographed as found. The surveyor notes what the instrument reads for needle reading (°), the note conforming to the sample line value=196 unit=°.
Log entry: value=240 unit=°
